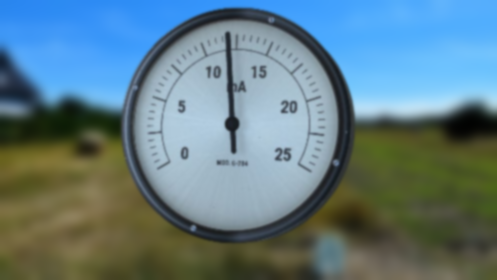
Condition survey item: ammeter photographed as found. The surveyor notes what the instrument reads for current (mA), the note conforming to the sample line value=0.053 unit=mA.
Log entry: value=12 unit=mA
